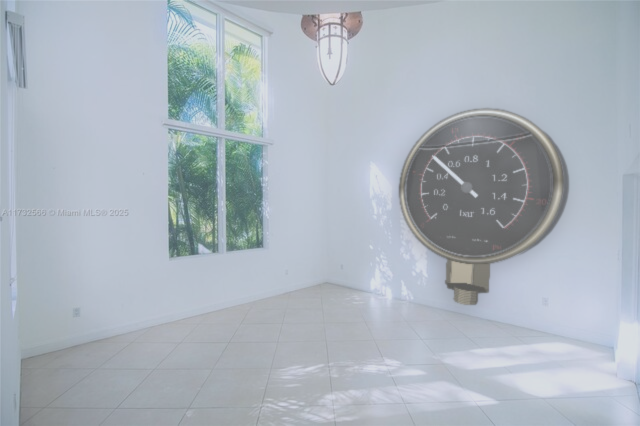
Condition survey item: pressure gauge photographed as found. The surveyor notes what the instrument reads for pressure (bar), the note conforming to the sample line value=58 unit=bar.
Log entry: value=0.5 unit=bar
